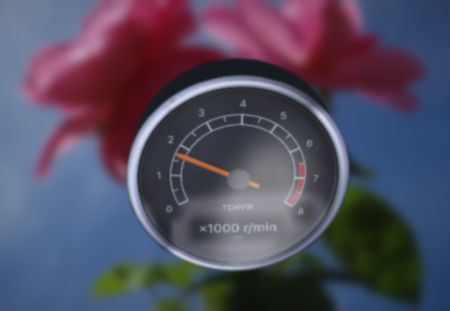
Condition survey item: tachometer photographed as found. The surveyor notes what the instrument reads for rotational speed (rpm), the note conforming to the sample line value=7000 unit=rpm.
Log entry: value=1750 unit=rpm
